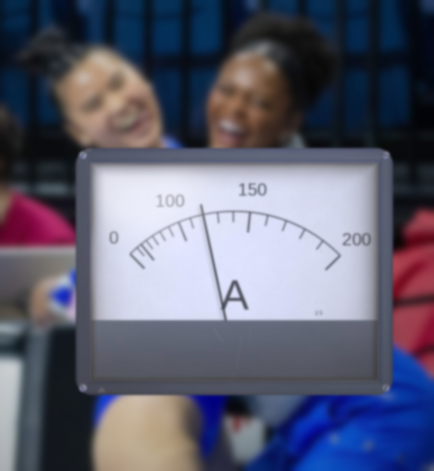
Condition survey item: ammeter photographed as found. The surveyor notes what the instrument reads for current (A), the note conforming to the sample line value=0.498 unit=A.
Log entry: value=120 unit=A
